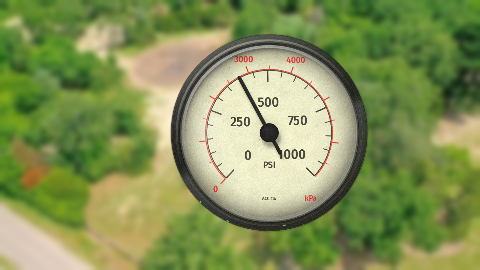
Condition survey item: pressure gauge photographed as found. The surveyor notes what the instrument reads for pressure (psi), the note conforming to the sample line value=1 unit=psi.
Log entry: value=400 unit=psi
